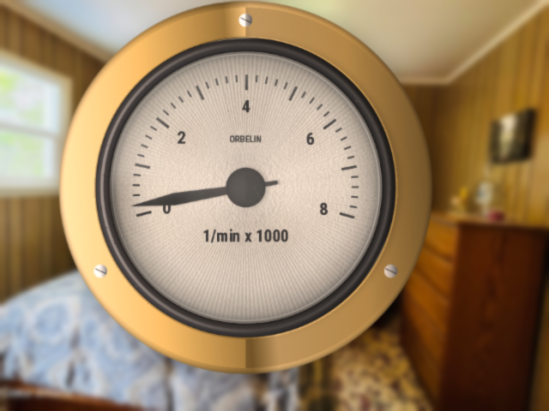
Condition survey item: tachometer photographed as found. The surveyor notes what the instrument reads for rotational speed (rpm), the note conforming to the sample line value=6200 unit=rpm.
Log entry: value=200 unit=rpm
